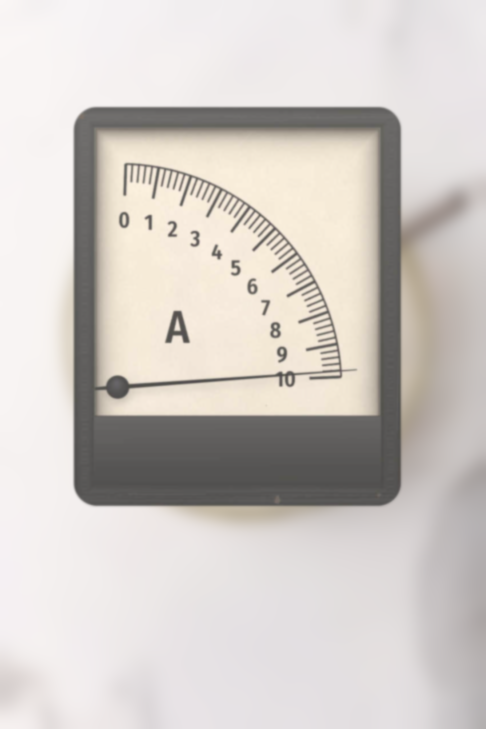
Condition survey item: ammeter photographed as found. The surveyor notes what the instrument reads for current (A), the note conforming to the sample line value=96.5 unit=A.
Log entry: value=9.8 unit=A
